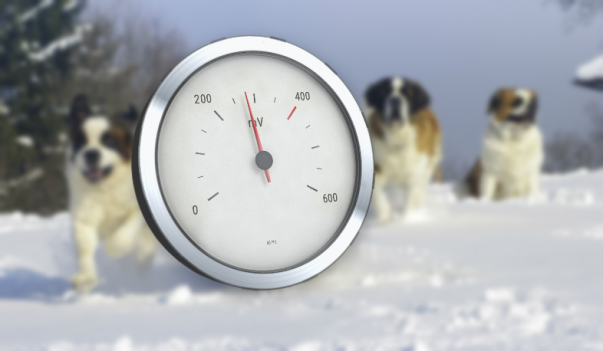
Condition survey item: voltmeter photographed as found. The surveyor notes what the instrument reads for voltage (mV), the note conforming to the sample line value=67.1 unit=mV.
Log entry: value=275 unit=mV
